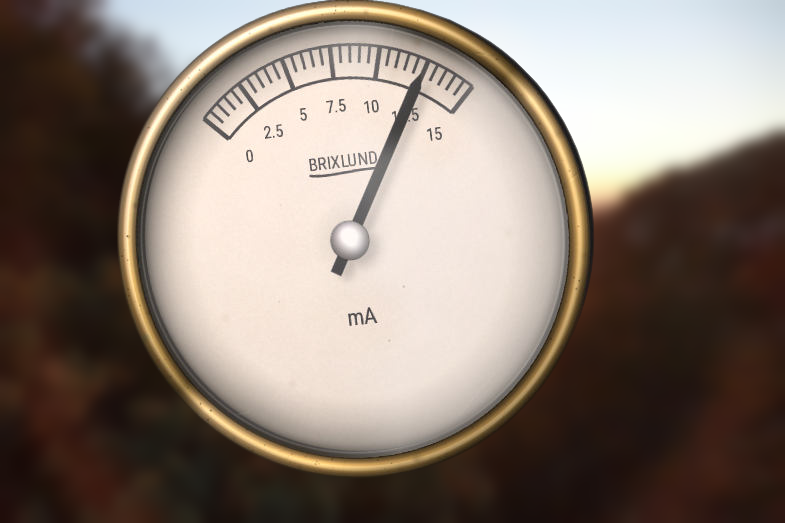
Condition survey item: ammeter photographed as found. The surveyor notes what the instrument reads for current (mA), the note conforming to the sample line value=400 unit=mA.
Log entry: value=12.5 unit=mA
